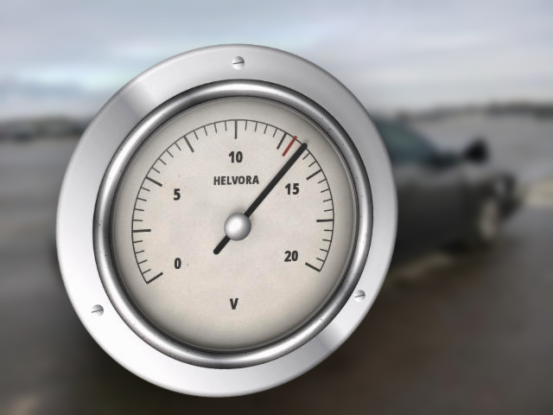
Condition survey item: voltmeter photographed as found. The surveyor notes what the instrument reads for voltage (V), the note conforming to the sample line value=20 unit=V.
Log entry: value=13.5 unit=V
